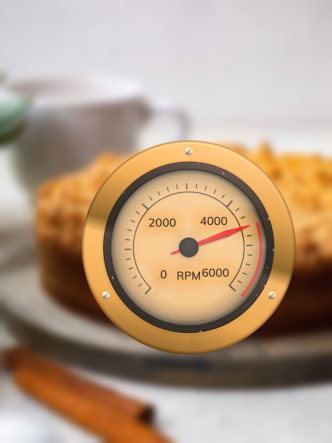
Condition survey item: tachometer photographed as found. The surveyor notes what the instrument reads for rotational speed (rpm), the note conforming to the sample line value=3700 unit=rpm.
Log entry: value=4600 unit=rpm
